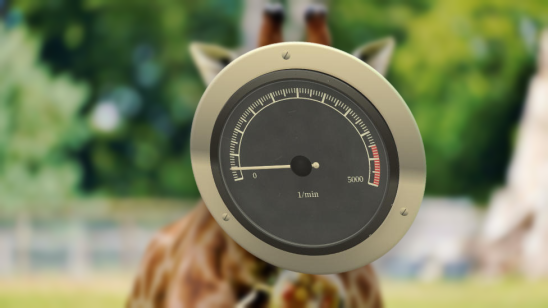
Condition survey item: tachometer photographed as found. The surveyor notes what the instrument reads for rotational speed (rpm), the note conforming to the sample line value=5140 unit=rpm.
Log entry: value=250 unit=rpm
